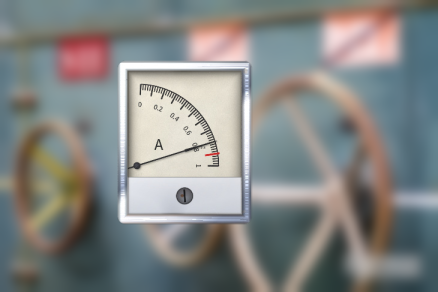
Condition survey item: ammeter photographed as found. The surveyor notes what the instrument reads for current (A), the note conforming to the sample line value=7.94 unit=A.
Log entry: value=0.8 unit=A
